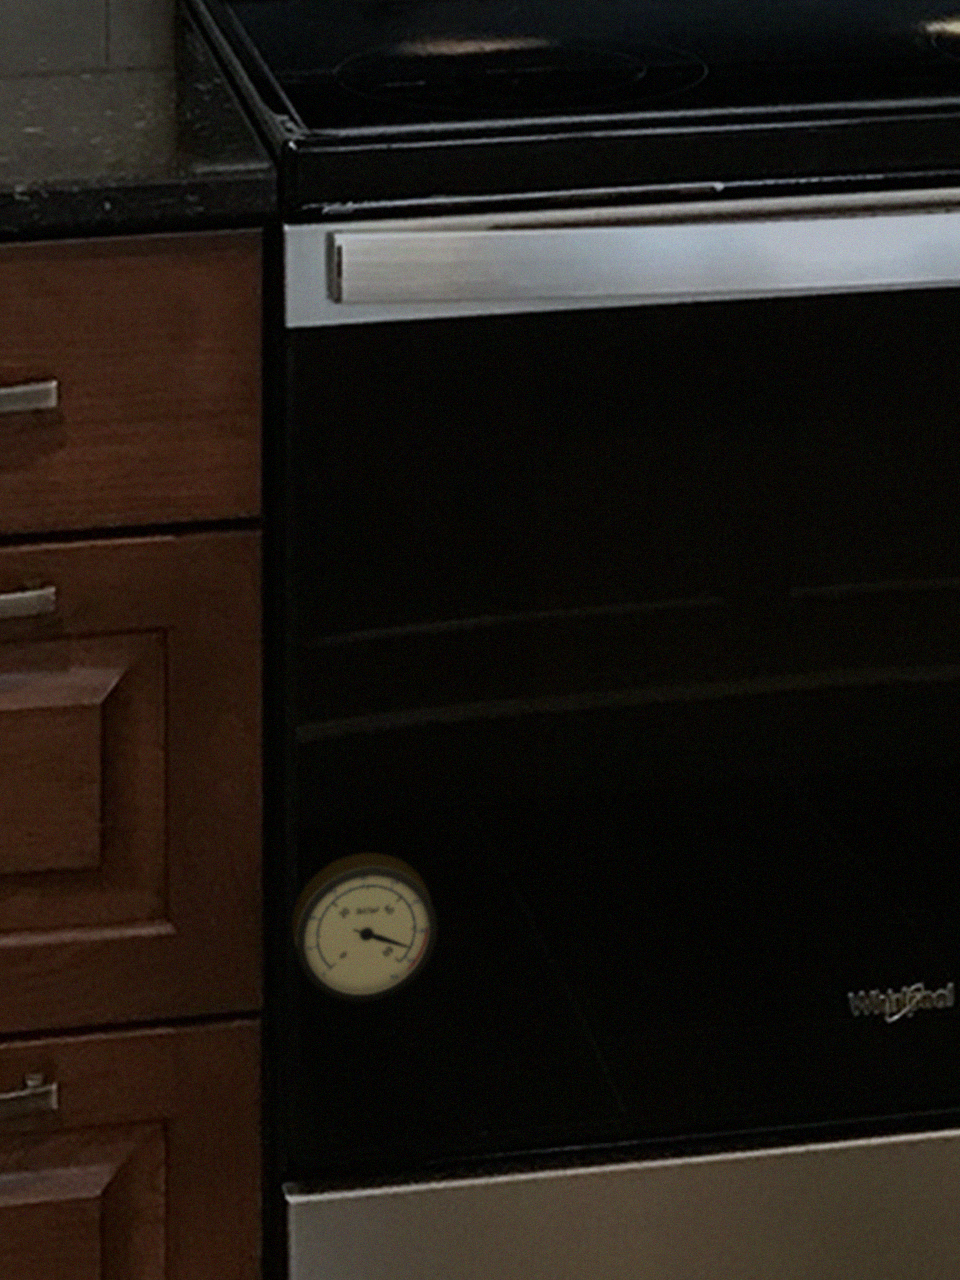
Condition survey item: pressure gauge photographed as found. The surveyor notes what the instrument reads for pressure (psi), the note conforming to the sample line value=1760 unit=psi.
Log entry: value=55 unit=psi
